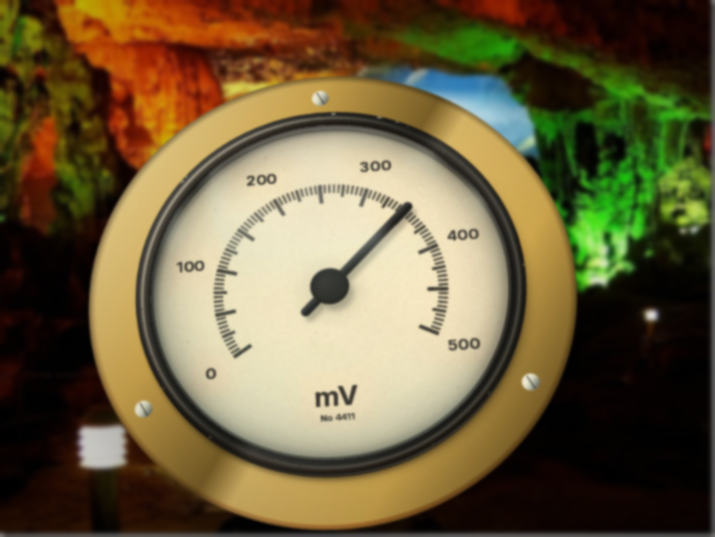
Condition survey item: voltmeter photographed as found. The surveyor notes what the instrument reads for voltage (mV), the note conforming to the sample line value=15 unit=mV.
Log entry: value=350 unit=mV
